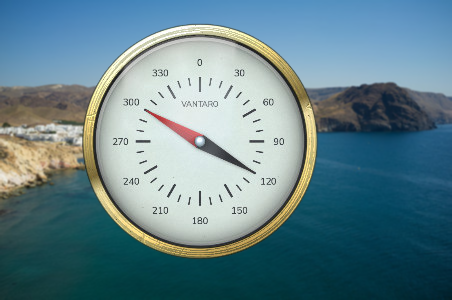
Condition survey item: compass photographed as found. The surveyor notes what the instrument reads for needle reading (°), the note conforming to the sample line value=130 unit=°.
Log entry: value=300 unit=°
